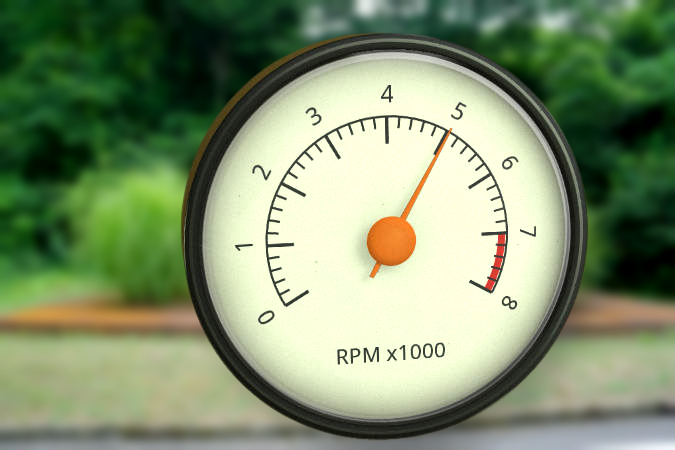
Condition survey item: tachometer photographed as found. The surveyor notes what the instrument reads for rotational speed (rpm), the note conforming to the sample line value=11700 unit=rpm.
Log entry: value=5000 unit=rpm
